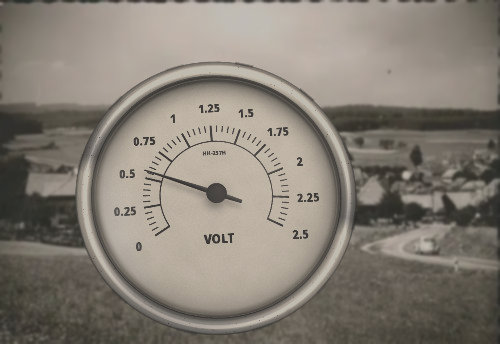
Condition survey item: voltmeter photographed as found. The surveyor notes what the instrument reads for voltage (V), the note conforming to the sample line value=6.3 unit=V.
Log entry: value=0.55 unit=V
